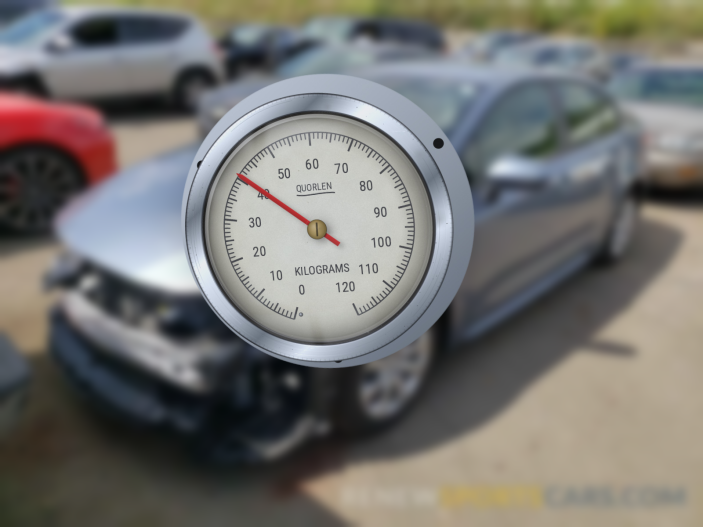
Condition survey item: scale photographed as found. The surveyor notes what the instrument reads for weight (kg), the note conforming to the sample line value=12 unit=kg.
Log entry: value=41 unit=kg
